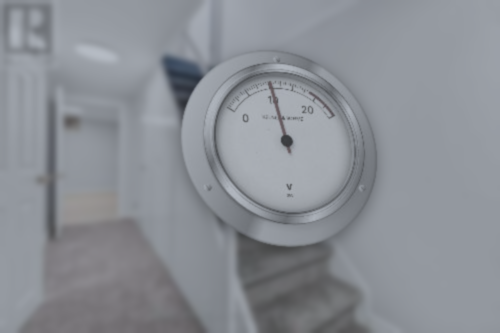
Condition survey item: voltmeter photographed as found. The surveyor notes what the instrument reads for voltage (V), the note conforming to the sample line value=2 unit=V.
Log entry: value=10 unit=V
